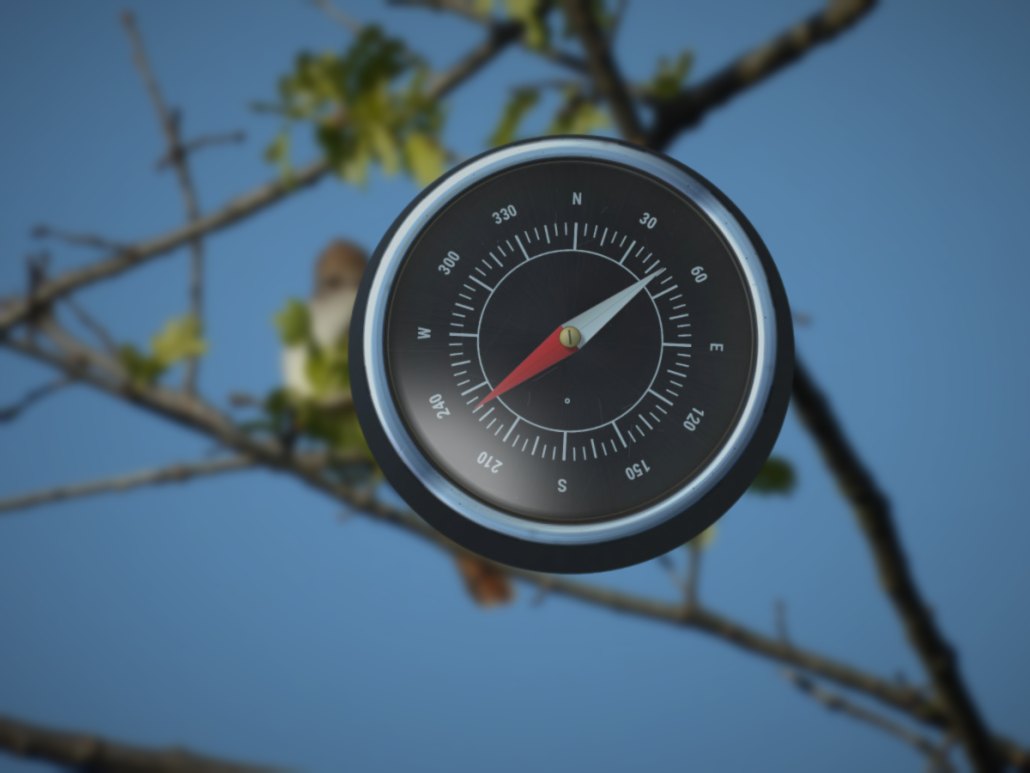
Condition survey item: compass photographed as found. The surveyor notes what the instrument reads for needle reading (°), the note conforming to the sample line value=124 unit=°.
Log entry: value=230 unit=°
